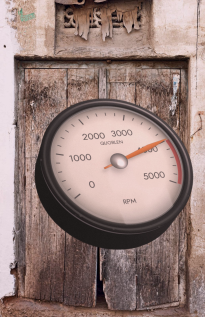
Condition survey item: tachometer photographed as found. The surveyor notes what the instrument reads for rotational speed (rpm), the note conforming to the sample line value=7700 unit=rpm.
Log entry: value=4000 unit=rpm
